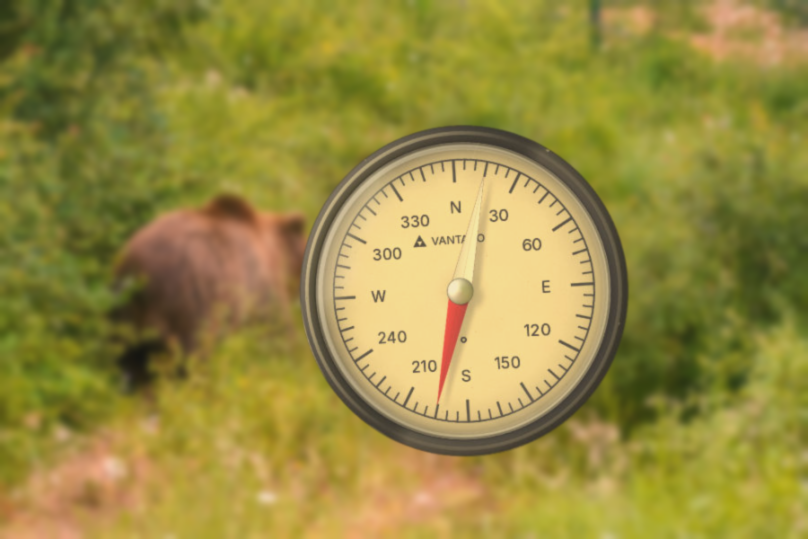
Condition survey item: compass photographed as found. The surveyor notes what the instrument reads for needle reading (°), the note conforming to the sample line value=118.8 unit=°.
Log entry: value=195 unit=°
